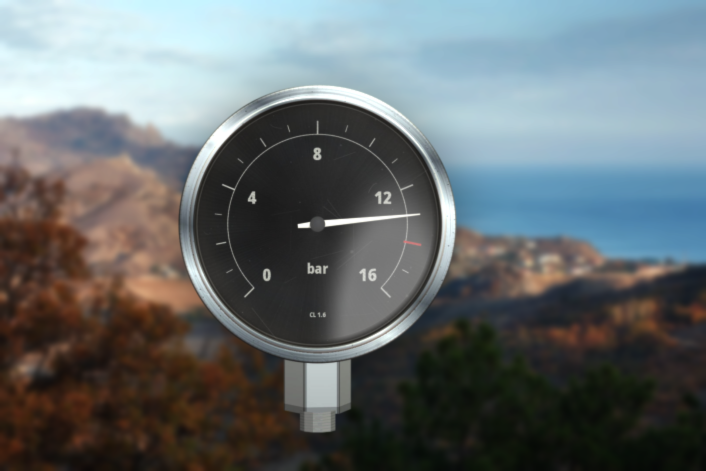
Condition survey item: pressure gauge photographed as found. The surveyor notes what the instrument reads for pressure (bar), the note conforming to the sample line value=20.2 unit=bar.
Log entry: value=13 unit=bar
